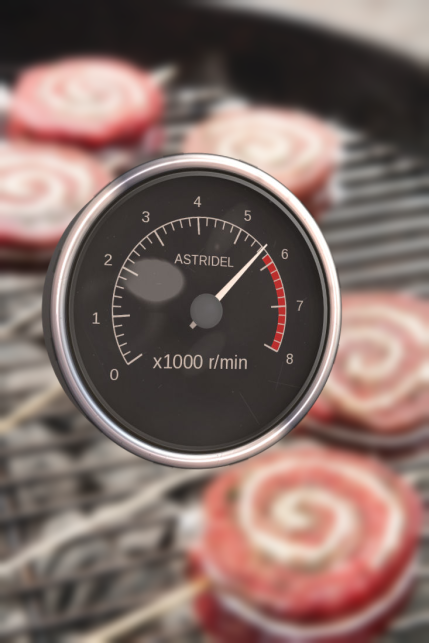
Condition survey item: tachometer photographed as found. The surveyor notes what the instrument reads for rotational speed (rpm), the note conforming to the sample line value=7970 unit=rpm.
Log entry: value=5600 unit=rpm
